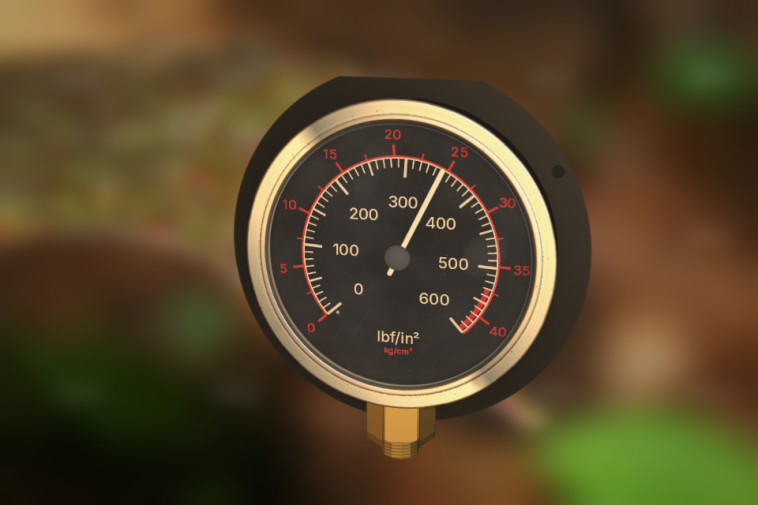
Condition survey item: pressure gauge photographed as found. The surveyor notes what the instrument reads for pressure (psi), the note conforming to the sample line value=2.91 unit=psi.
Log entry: value=350 unit=psi
